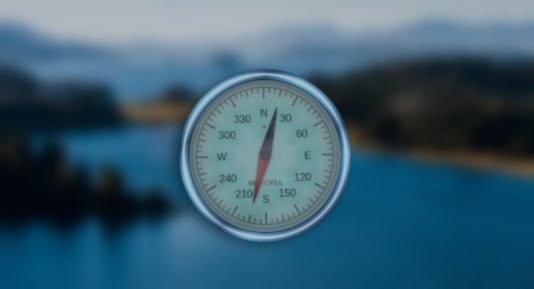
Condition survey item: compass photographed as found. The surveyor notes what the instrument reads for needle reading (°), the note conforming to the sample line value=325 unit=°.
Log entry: value=195 unit=°
